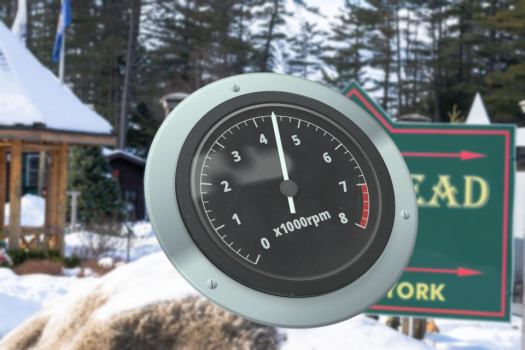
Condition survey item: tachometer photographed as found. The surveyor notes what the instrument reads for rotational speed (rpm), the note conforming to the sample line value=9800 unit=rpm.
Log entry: value=4400 unit=rpm
